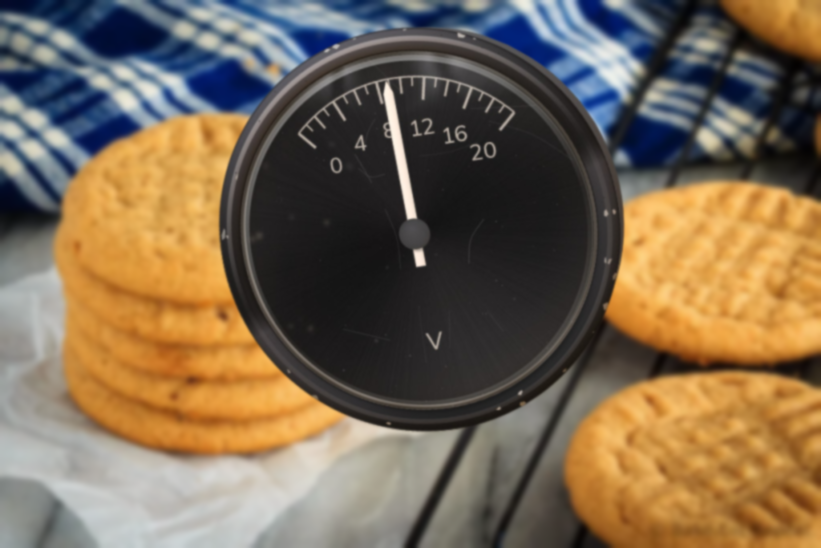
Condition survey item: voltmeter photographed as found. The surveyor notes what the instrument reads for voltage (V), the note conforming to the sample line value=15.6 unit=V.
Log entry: value=9 unit=V
